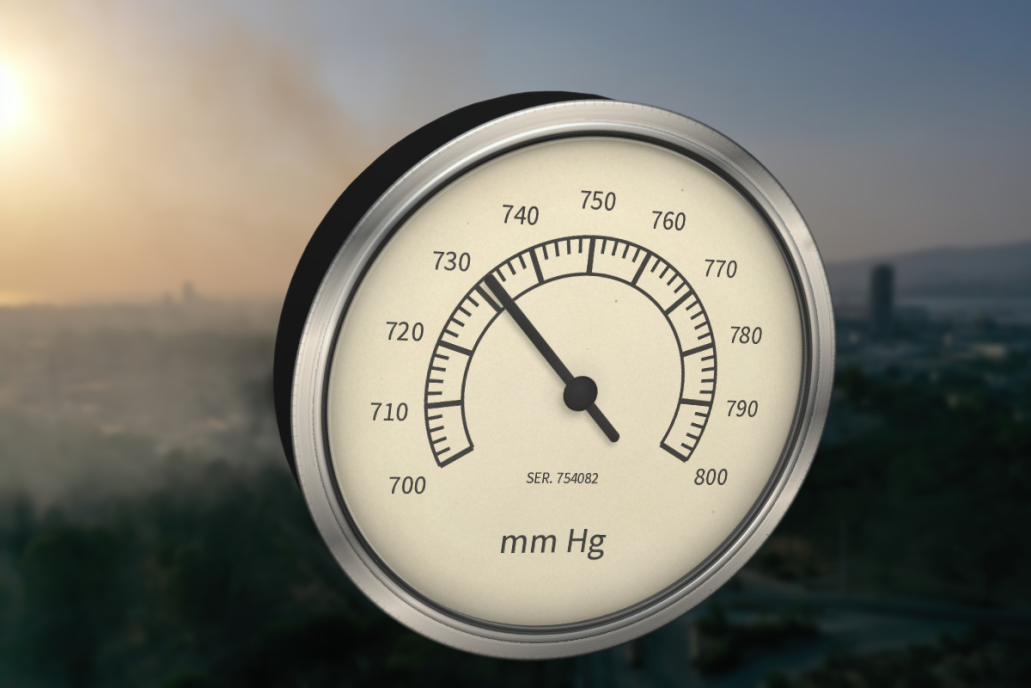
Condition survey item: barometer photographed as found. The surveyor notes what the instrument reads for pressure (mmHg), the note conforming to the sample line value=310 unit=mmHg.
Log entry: value=732 unit=mmHg
